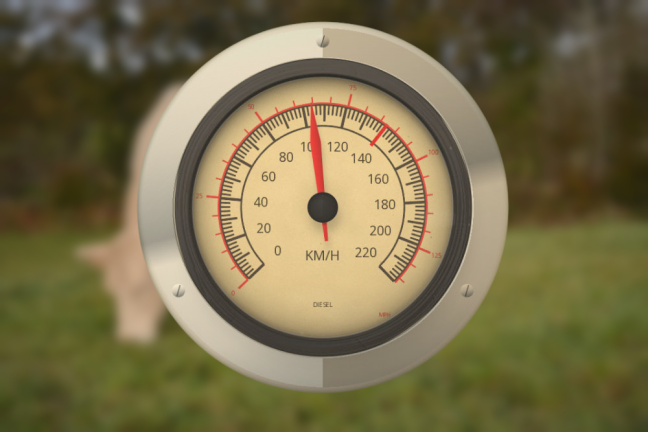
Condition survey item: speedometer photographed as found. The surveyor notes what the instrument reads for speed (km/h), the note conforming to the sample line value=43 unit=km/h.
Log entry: value=104 unit=km/h
